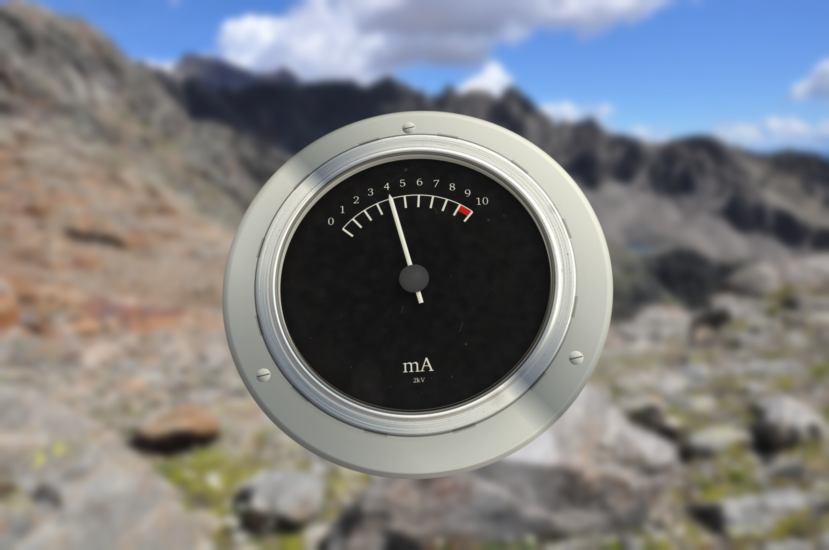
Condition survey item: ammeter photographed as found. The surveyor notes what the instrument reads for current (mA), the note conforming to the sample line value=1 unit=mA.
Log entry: value=4 unit=mA
